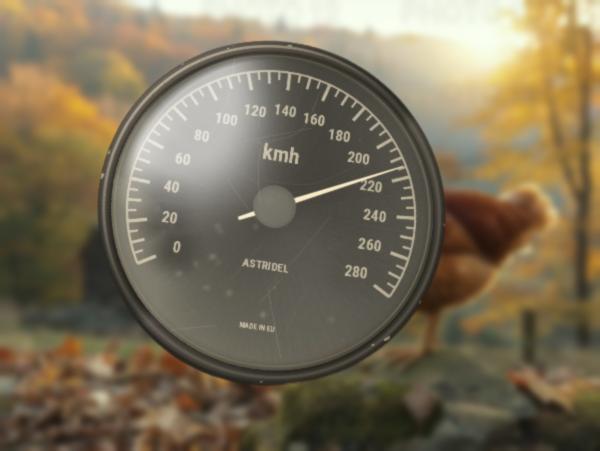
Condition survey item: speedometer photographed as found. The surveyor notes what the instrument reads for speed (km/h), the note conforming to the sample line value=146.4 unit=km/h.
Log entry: value=215 unit=km/h
